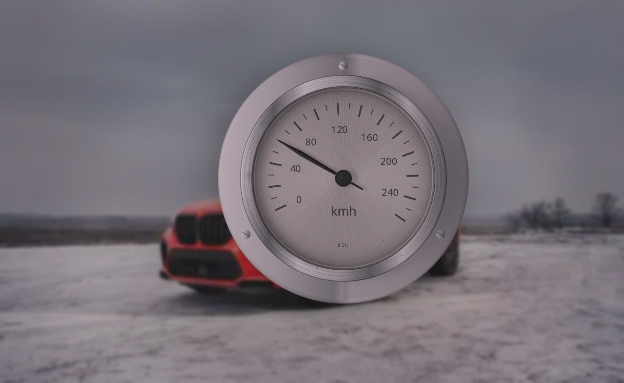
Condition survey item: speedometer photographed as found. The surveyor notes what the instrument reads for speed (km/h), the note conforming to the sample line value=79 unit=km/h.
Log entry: value=60 unit=km/h
